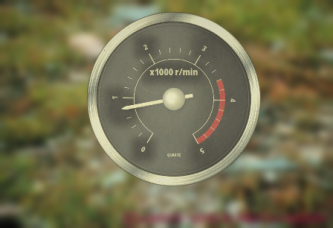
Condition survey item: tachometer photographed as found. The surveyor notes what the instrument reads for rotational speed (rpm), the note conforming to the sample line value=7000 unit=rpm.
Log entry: value=800 unit=rpm
